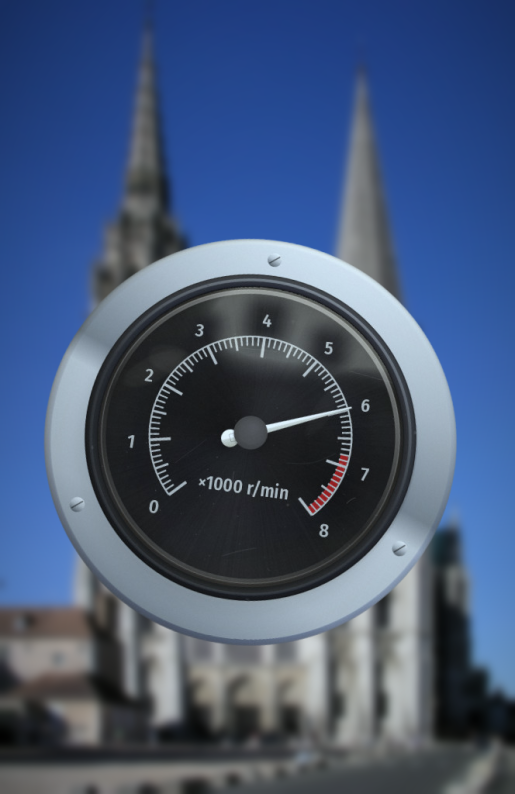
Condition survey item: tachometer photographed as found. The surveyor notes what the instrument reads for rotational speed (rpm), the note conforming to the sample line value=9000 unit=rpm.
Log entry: value=6000 unit=rpm
